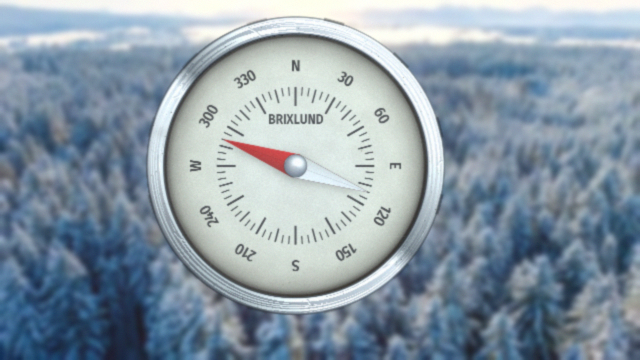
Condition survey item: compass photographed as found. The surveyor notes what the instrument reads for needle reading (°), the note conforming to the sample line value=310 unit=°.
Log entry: value=290 unit=°
